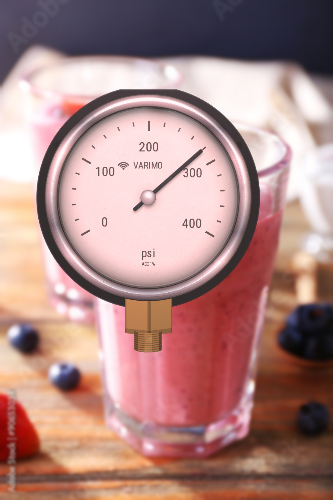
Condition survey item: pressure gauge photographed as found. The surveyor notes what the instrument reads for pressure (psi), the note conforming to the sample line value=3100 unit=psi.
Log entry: value=280 unit=psi
